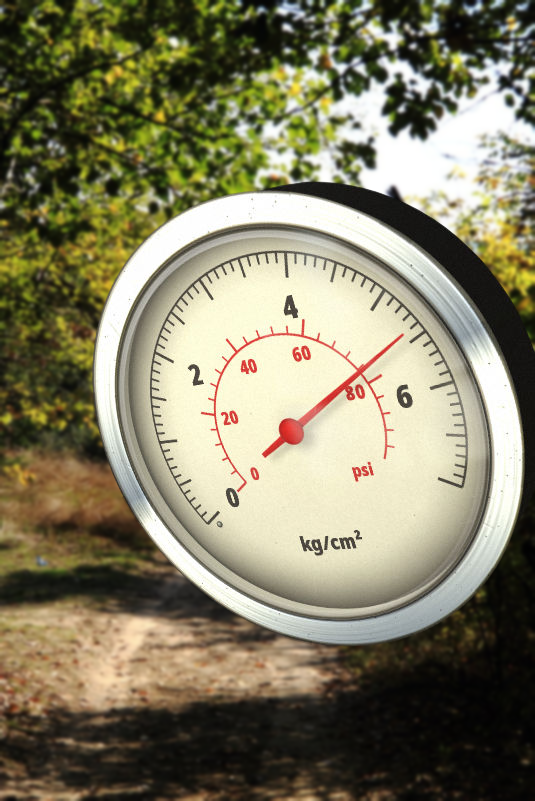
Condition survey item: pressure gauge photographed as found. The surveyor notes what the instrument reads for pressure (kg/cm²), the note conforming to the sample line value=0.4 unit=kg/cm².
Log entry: value=5.4 unit=kg/cm²
